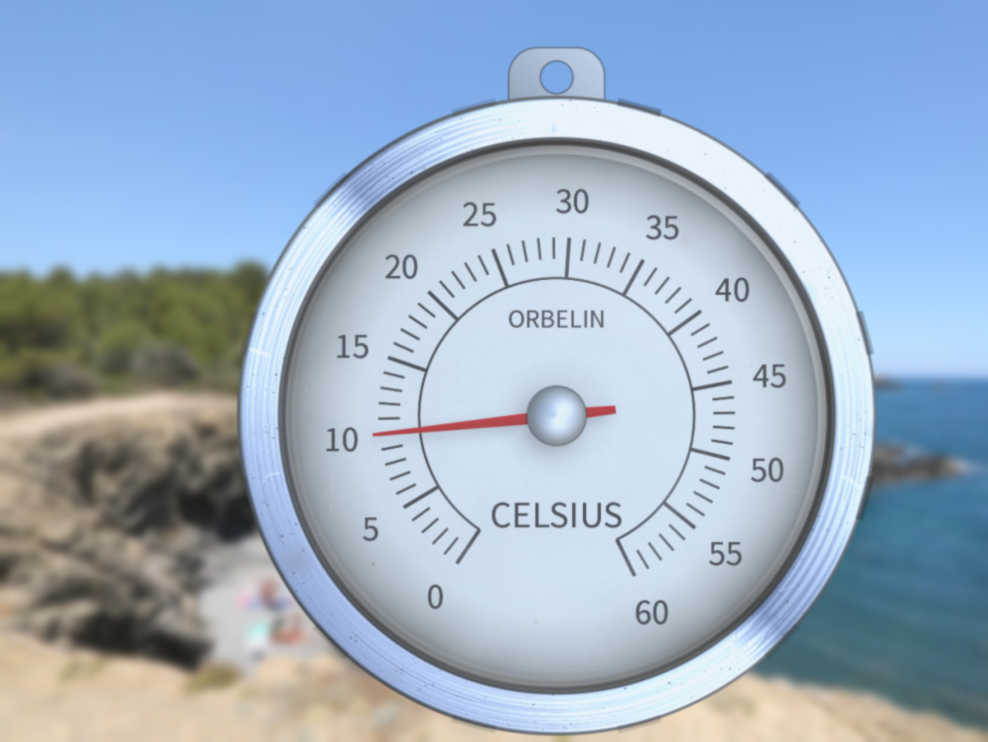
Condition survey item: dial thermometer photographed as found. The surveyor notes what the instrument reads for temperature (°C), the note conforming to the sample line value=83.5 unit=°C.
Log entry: value=10 unit=°C
